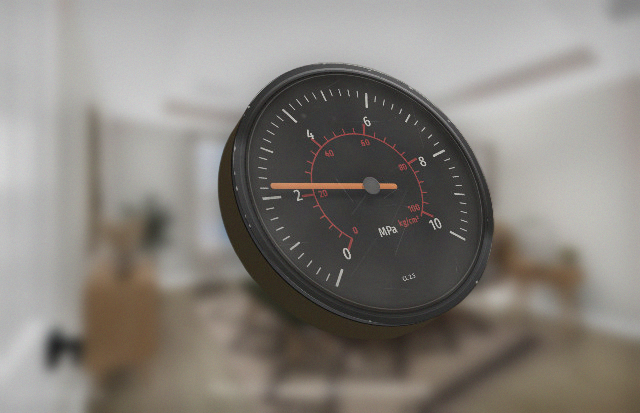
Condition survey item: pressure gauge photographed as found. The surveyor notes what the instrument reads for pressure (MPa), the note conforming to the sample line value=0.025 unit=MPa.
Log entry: value=2.2 unit=MPa
